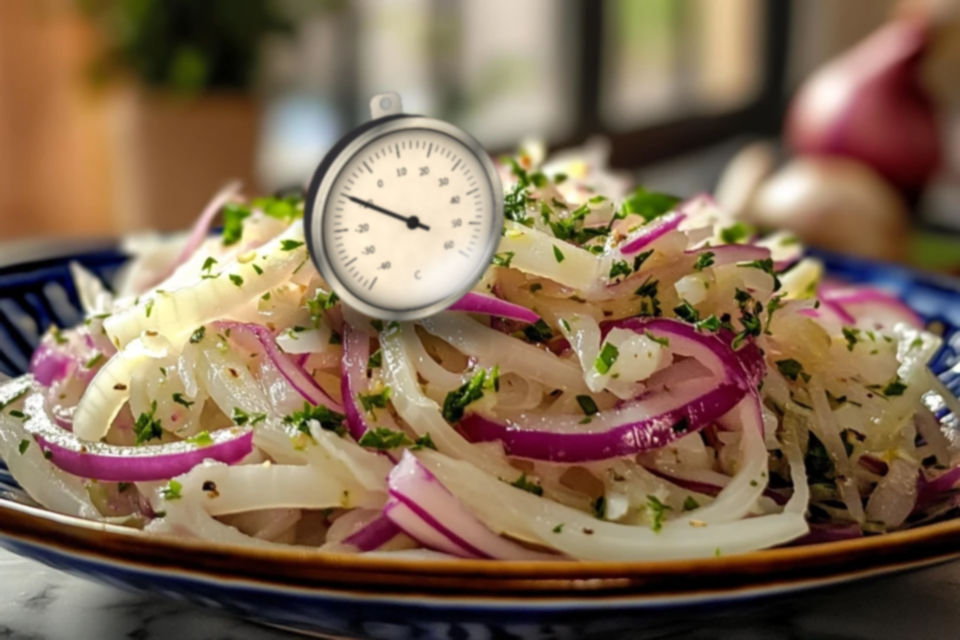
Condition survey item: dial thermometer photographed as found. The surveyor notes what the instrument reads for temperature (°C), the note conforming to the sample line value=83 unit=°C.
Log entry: value=-10 unit=°C
